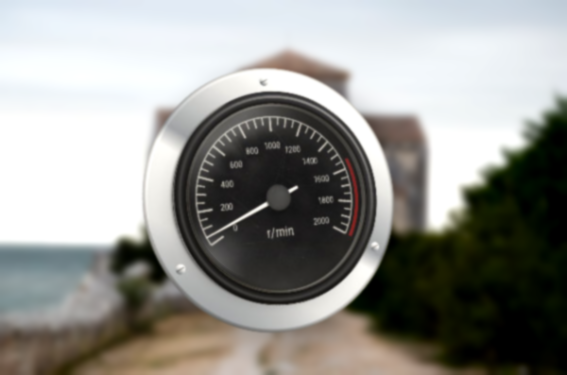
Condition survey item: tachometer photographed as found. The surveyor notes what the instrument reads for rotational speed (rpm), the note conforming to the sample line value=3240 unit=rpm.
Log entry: value=50 unit=rpm
